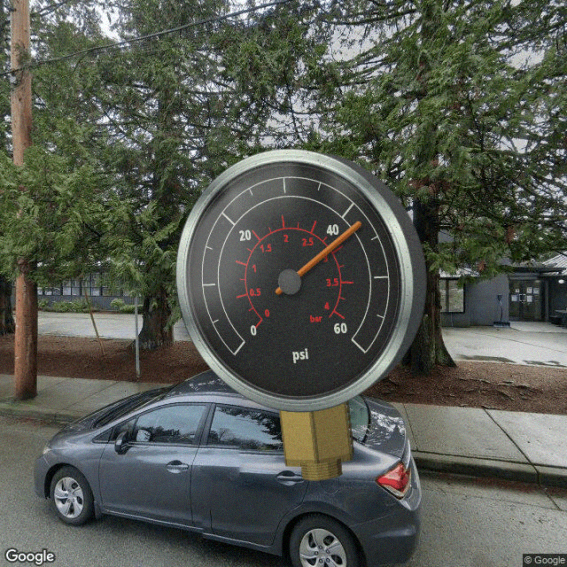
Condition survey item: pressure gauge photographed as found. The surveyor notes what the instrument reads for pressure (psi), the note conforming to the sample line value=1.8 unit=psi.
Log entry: value=42.5 unit=psi
